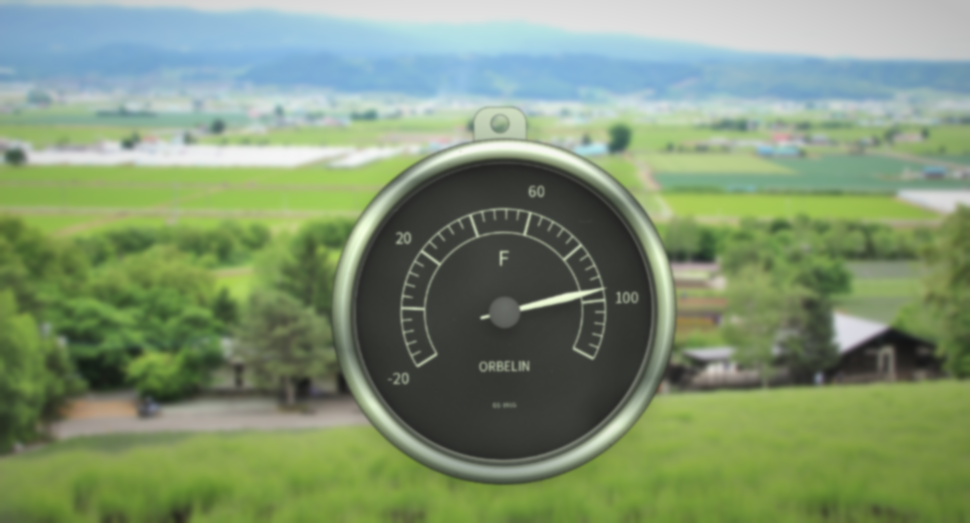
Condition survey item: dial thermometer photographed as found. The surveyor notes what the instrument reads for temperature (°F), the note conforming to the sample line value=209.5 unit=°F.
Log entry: value=96 unit=°F
